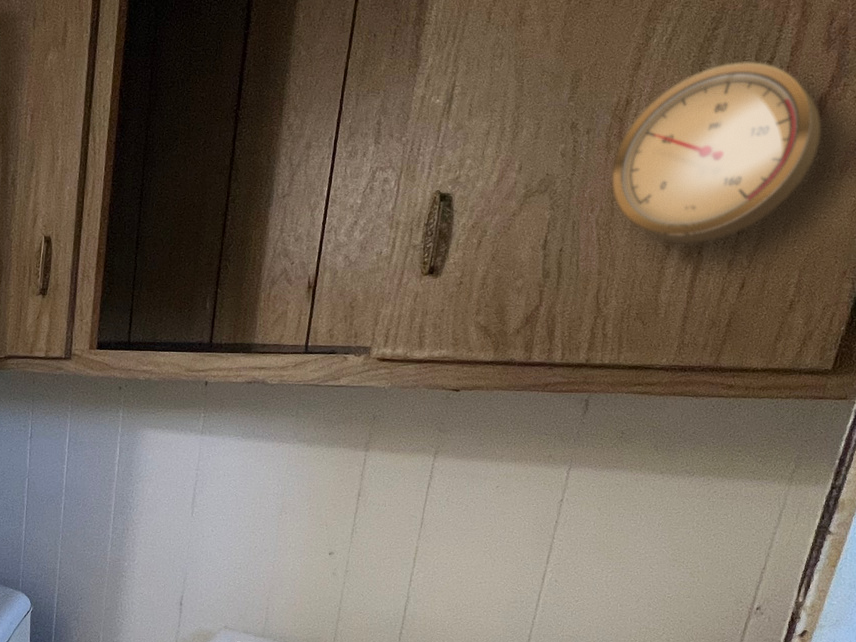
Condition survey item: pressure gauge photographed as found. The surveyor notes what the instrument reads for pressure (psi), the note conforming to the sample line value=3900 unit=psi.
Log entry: value=40 unit=psi
